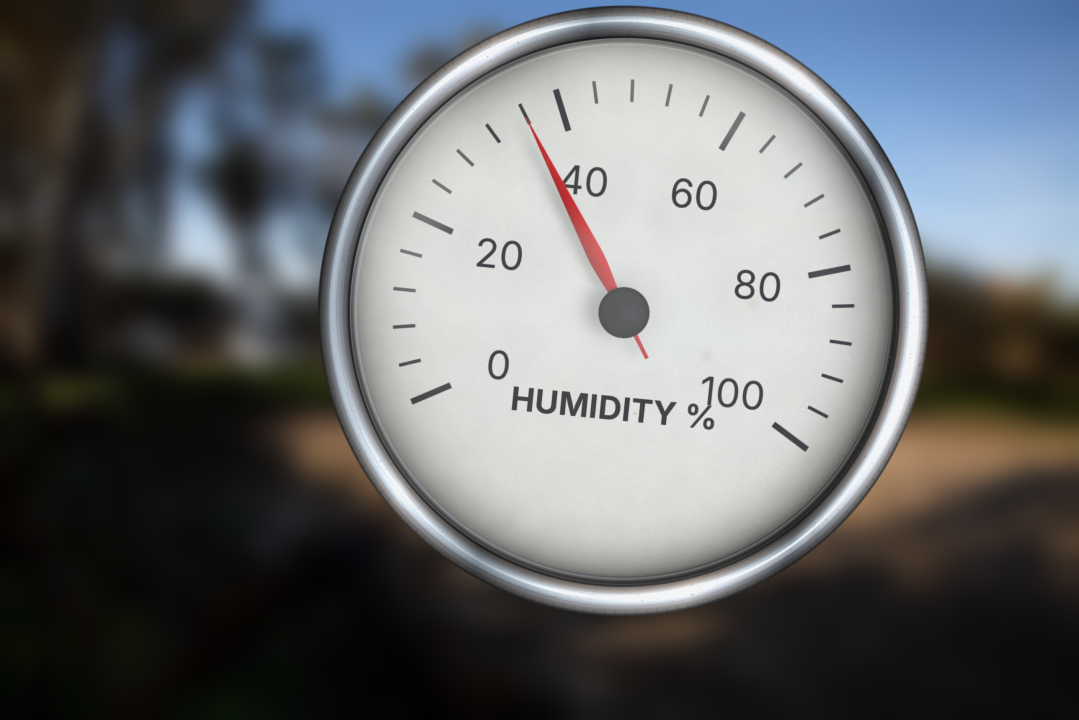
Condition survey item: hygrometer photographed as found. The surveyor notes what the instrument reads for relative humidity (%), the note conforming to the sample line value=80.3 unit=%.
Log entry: value=36 unit=%
